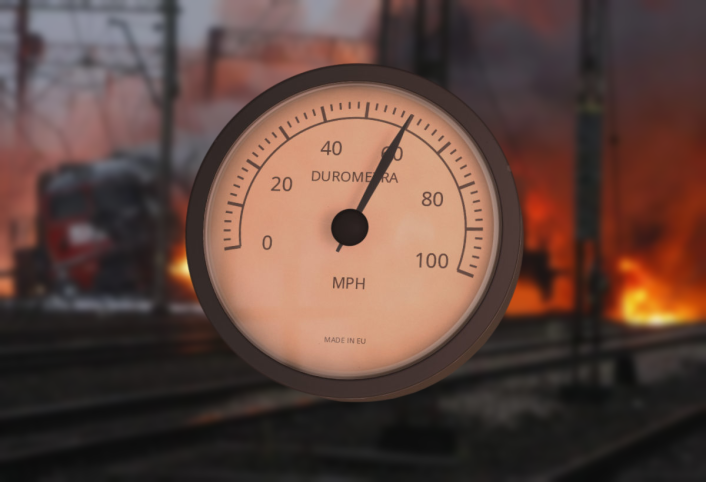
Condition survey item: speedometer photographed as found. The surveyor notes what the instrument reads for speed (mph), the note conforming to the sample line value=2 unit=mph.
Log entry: value=60 unit=mph
